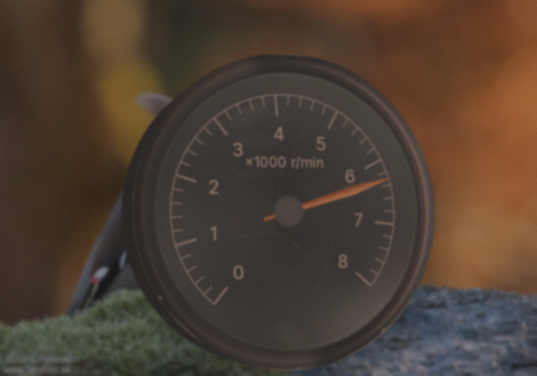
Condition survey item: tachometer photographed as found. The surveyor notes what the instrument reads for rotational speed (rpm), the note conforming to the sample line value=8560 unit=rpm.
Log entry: value=6300 unit=rpm
